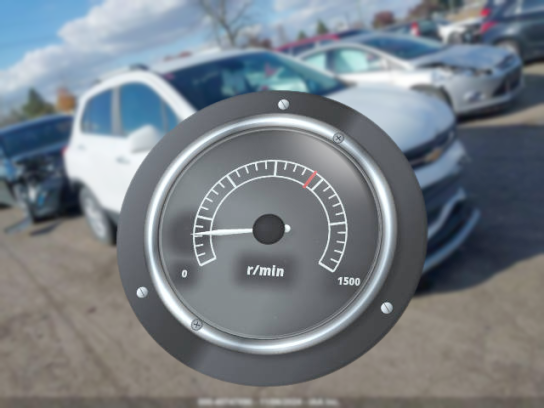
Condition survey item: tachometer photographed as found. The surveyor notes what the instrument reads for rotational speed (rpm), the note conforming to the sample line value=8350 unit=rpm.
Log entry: value=150 unit=rpm
